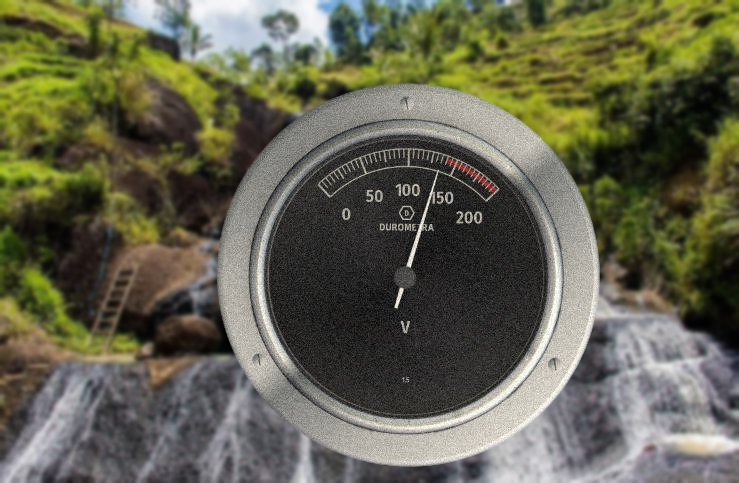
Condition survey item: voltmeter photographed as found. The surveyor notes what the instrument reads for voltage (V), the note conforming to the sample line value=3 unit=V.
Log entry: value=135 unit=V
